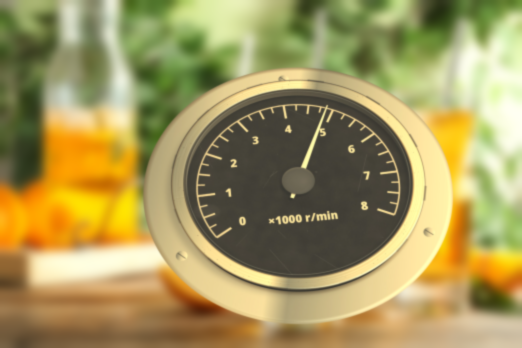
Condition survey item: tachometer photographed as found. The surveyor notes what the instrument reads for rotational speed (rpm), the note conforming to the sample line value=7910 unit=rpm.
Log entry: value=4875 unit=rpm
